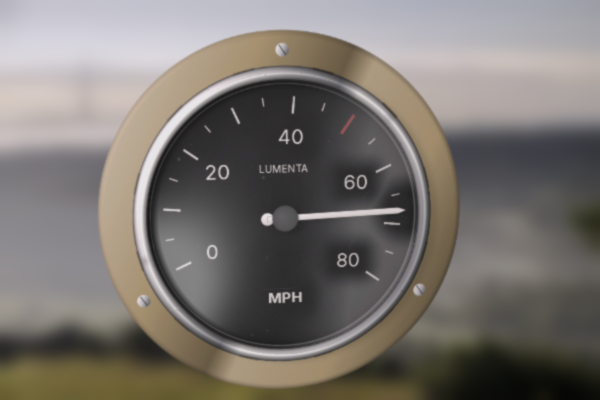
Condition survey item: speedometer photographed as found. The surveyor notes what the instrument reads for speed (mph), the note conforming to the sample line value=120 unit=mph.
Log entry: value=67.5 unit=mph
